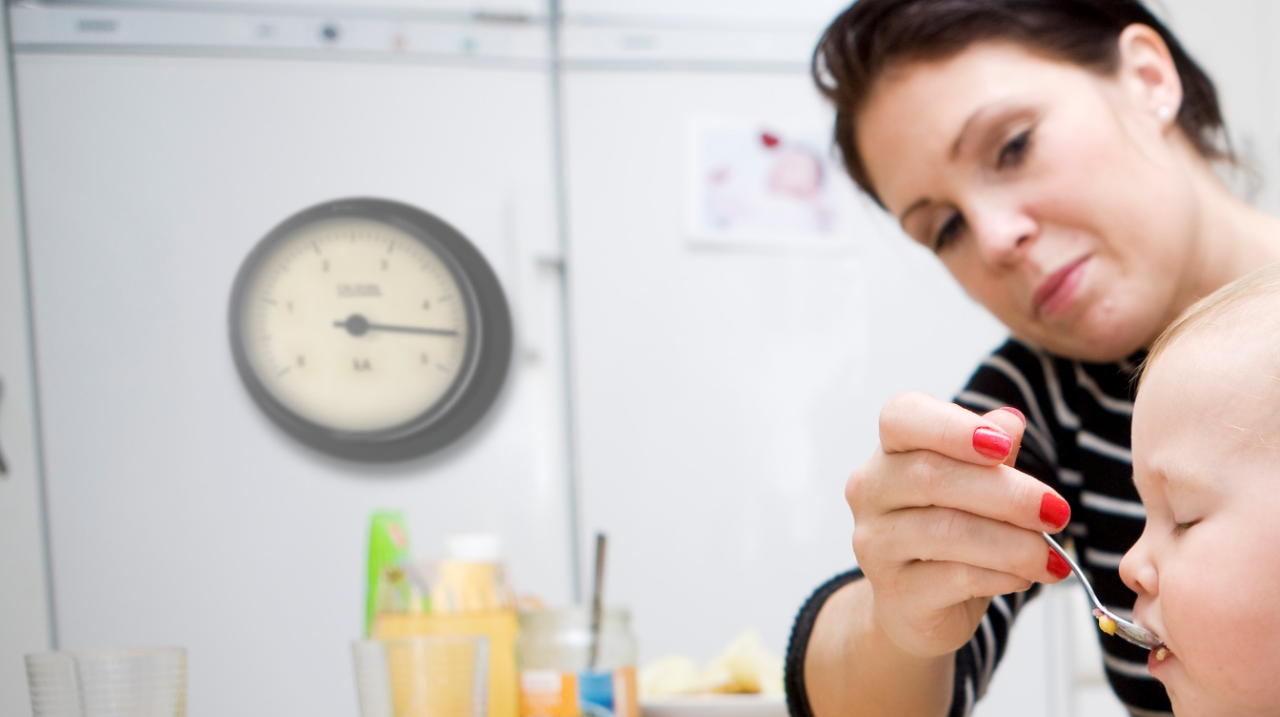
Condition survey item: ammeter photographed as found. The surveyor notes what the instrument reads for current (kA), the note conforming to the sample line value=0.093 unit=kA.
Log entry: value=4.5 unit=kA
